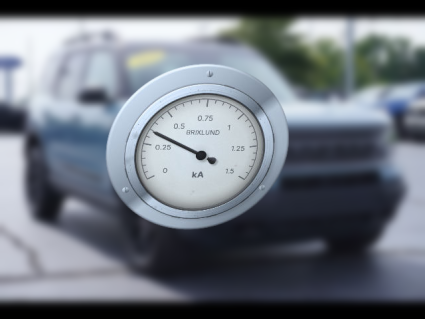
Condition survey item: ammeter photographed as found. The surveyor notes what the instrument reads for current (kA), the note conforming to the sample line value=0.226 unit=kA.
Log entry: value=0.35 unit=kA
